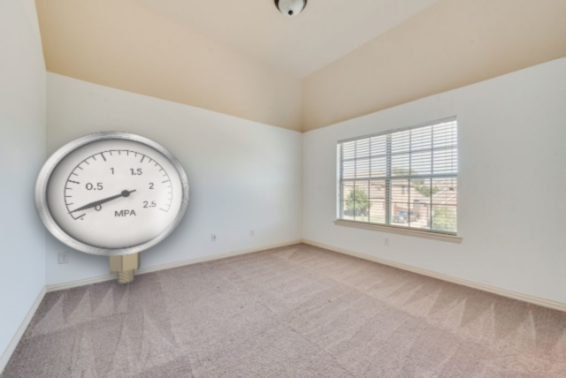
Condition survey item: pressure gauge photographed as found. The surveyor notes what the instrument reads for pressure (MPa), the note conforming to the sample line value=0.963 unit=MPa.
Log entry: value=0.1 unit=MPa
